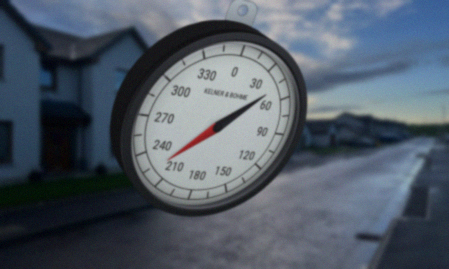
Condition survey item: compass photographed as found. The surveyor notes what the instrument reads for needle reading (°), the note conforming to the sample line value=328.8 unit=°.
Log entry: value=225 unit=°
